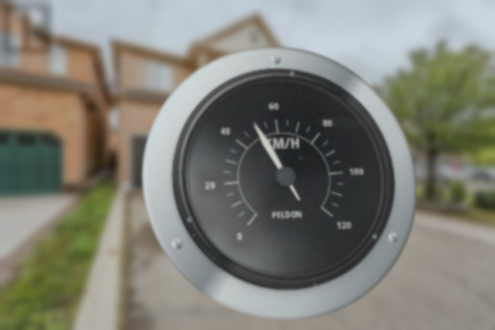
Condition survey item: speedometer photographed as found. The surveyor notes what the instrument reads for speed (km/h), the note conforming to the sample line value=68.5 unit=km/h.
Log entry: value=50 unit=km/h
